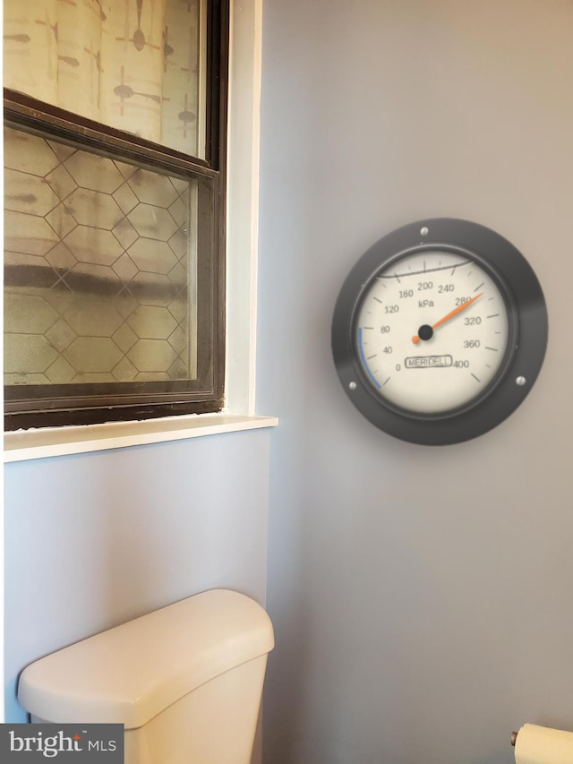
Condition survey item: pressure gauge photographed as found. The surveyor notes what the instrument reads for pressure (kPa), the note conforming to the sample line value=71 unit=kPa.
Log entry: value=290 unit=kPa
